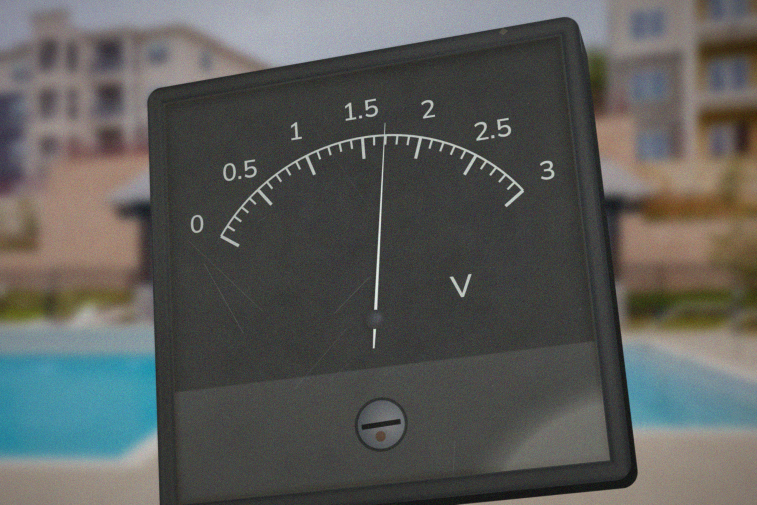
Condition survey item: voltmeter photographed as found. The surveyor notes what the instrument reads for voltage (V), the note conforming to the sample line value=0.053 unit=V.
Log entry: value=1.7 unit=V
